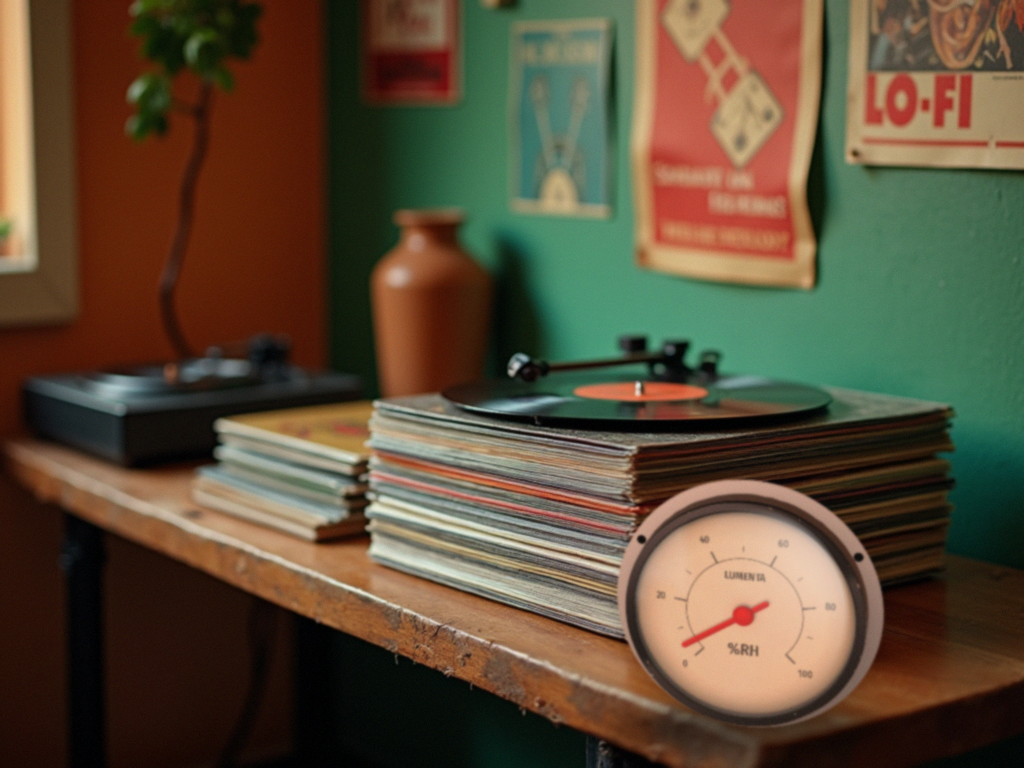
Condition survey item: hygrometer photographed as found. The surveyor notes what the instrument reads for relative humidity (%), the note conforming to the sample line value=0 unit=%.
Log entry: value=5 unit=%
